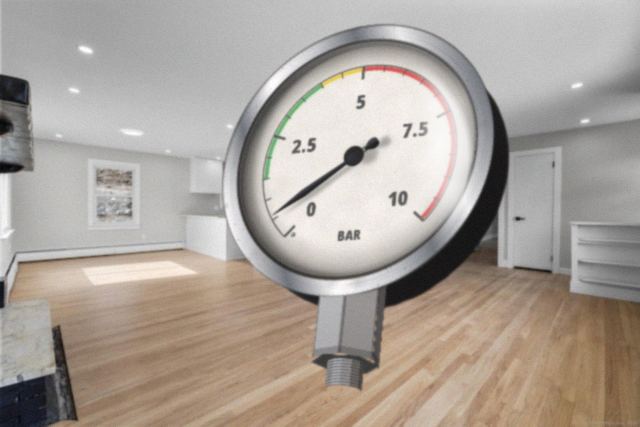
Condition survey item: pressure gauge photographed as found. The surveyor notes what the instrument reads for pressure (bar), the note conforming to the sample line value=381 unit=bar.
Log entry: value=0.5 unit=bar
